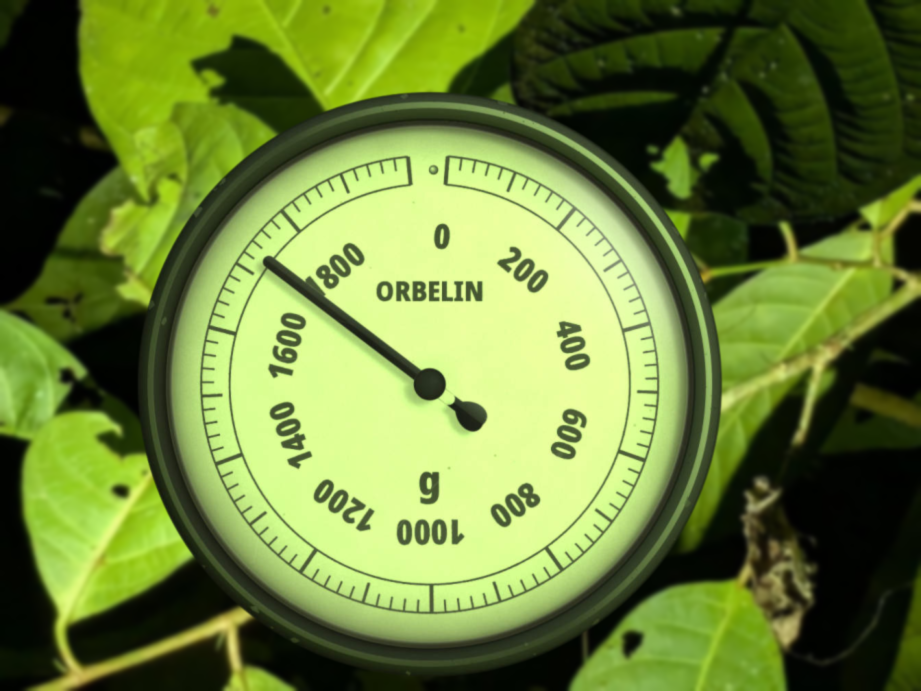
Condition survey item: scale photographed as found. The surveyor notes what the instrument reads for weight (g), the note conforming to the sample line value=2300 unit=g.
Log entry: value=1730 unit=g
